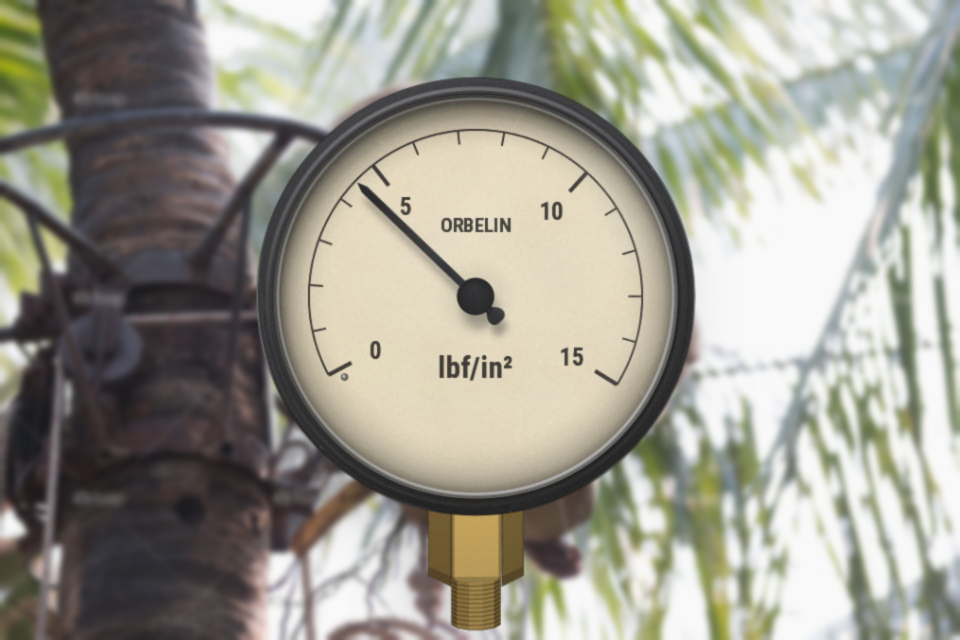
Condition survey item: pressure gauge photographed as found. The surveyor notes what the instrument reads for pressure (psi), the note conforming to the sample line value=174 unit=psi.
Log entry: value=4.5 unit=psi
